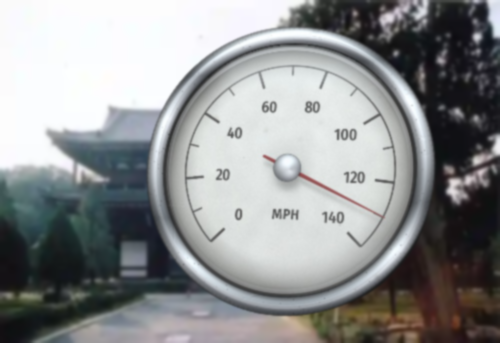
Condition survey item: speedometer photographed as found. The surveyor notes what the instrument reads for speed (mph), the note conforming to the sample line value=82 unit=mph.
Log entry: value=130 unit=mph
